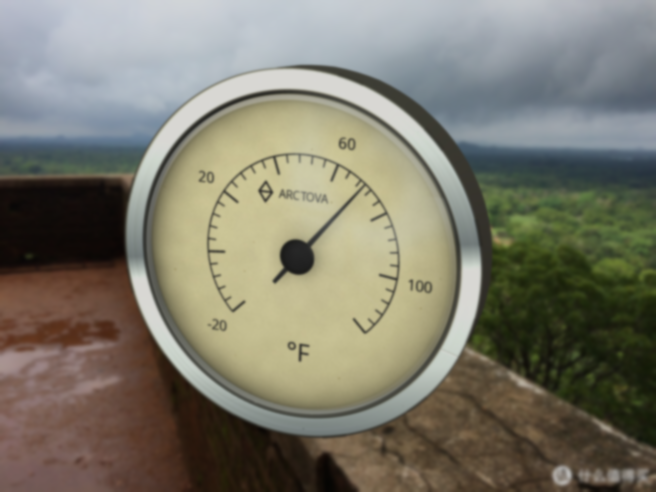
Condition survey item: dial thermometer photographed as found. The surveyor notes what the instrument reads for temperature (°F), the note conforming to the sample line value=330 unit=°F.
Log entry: value=70 unit=°F
